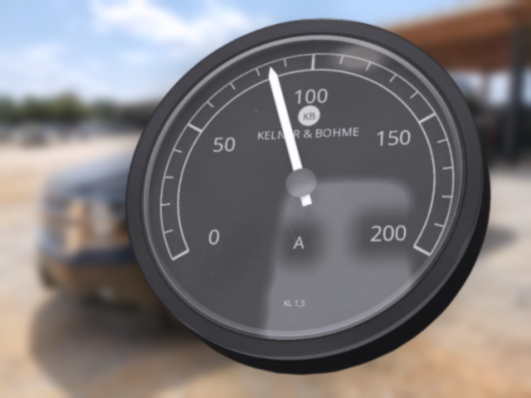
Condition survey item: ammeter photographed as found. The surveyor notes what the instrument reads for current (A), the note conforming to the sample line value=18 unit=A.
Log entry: value=85 unit=A
